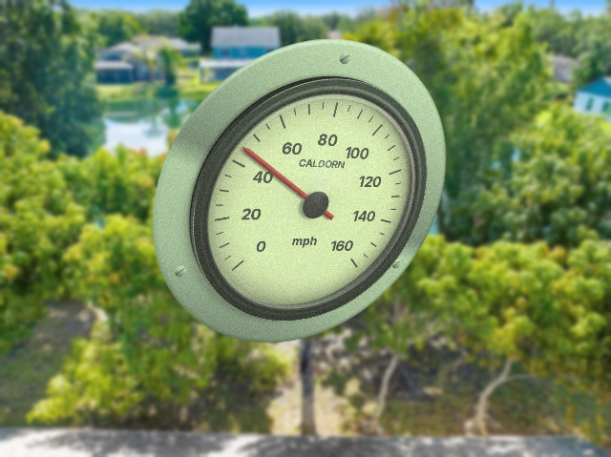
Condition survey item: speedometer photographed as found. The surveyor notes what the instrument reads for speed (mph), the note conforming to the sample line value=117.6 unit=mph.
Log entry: value=45 unit=mph
